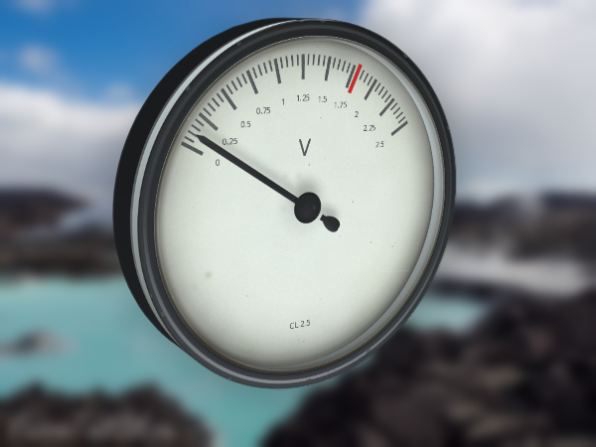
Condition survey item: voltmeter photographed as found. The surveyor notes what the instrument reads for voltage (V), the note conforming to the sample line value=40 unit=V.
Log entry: value=0.1 unit=V
